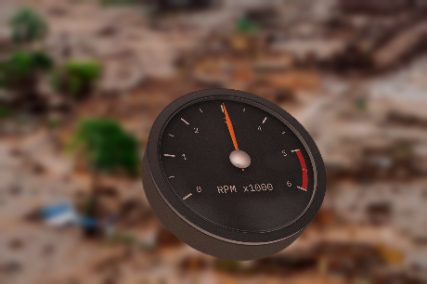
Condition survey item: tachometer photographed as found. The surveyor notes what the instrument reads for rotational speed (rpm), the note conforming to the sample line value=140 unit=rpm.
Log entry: value=3000 unit=rpm
